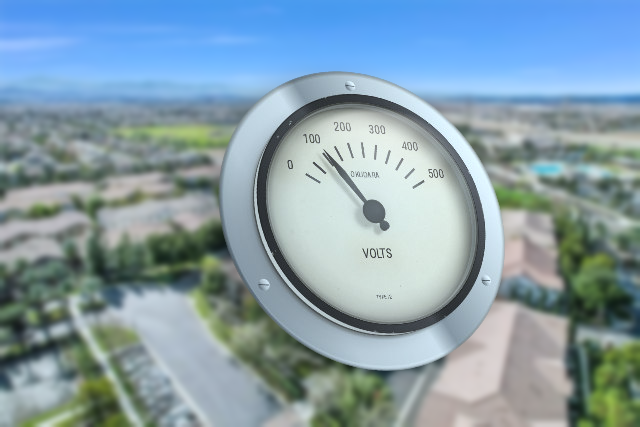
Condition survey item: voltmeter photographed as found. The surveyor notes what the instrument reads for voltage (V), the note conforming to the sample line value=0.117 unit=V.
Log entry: value=100 unit=V
